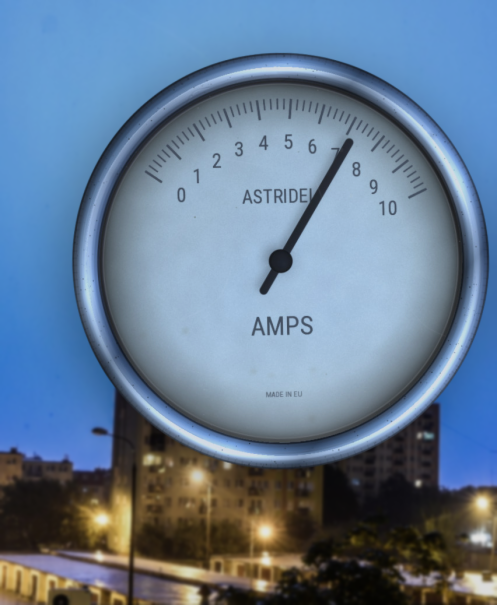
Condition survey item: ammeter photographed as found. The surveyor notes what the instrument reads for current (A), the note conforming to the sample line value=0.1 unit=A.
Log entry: value=7.2 unit=A
